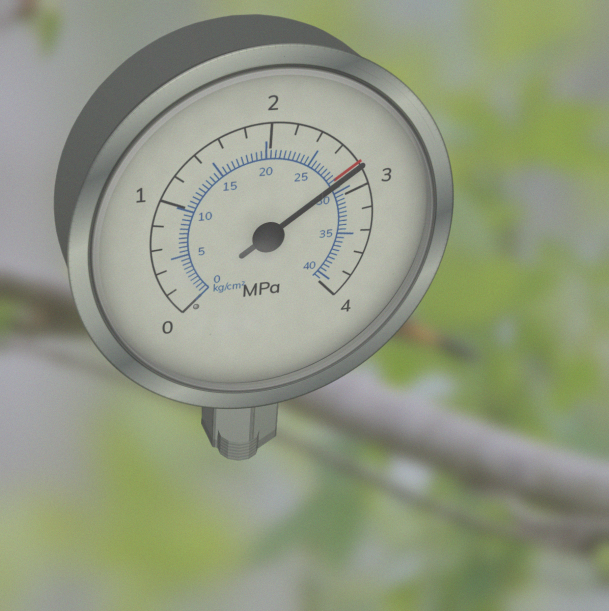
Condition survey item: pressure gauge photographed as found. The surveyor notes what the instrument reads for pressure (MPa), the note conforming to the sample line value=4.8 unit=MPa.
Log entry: value=2.8 unit=MPa
